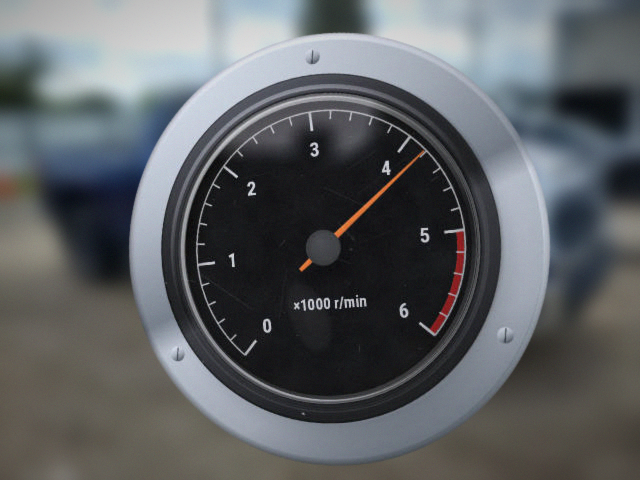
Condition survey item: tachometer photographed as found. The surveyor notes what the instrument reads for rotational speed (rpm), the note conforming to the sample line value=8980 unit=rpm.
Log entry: value=4200 unit=rpm
